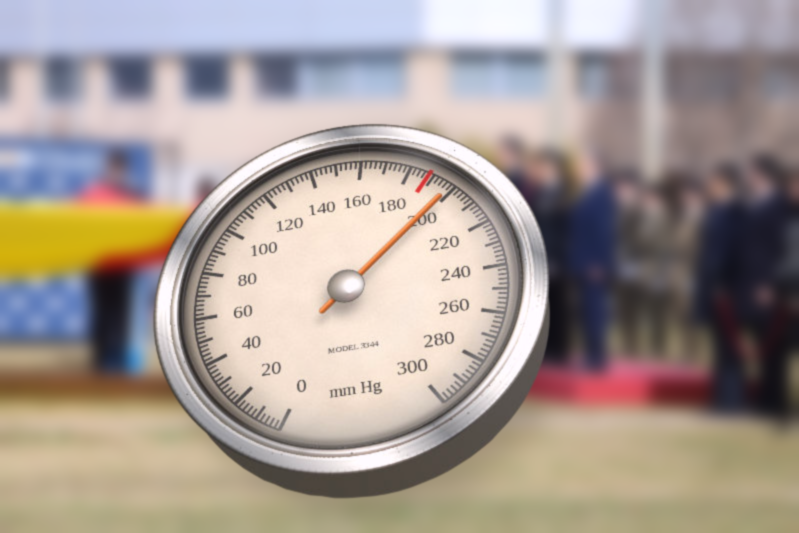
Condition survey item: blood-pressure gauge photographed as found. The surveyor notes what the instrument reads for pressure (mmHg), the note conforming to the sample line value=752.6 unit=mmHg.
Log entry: value=200 unit=mmHg
